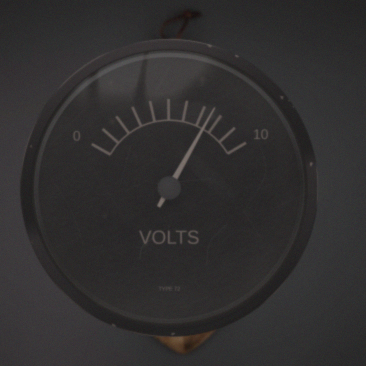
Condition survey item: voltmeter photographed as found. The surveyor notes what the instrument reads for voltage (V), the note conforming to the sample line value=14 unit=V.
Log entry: value=7.5 unit=V
